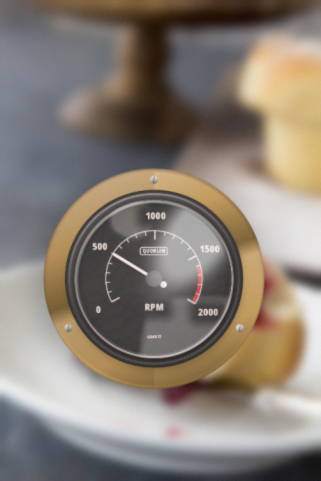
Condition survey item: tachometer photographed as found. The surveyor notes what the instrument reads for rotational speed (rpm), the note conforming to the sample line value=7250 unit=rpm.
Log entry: value=500 unit=rpm
